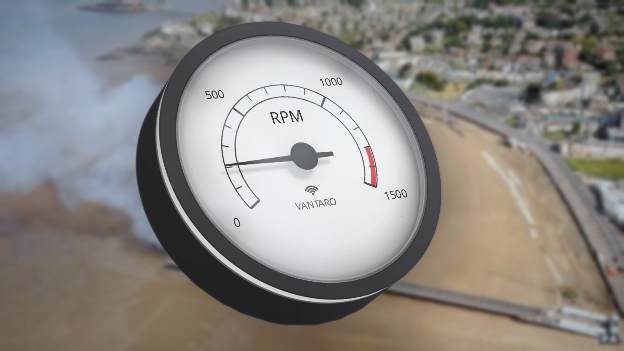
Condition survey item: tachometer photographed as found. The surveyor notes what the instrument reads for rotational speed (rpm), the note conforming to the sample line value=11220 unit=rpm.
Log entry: value=200 unit=rpm
